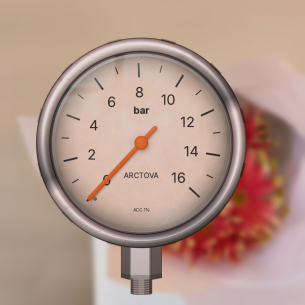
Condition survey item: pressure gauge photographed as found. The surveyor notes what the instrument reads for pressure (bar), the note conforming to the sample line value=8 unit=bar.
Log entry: value=0 unit=bar
